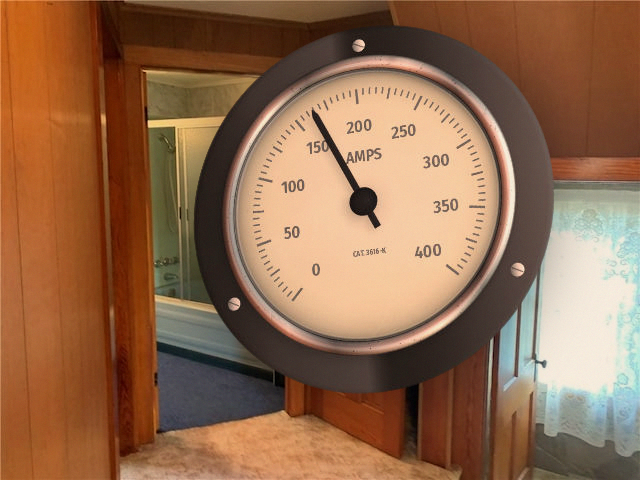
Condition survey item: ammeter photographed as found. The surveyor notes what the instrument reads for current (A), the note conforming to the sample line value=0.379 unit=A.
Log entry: value=165 unit=A
